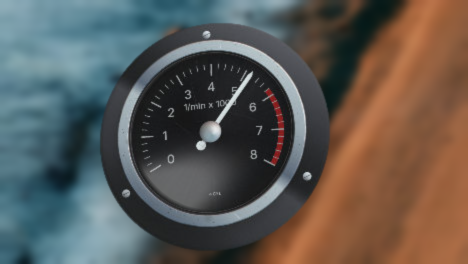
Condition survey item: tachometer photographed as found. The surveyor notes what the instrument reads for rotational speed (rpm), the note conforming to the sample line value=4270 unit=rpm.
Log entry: value=5200 unit=rpm
